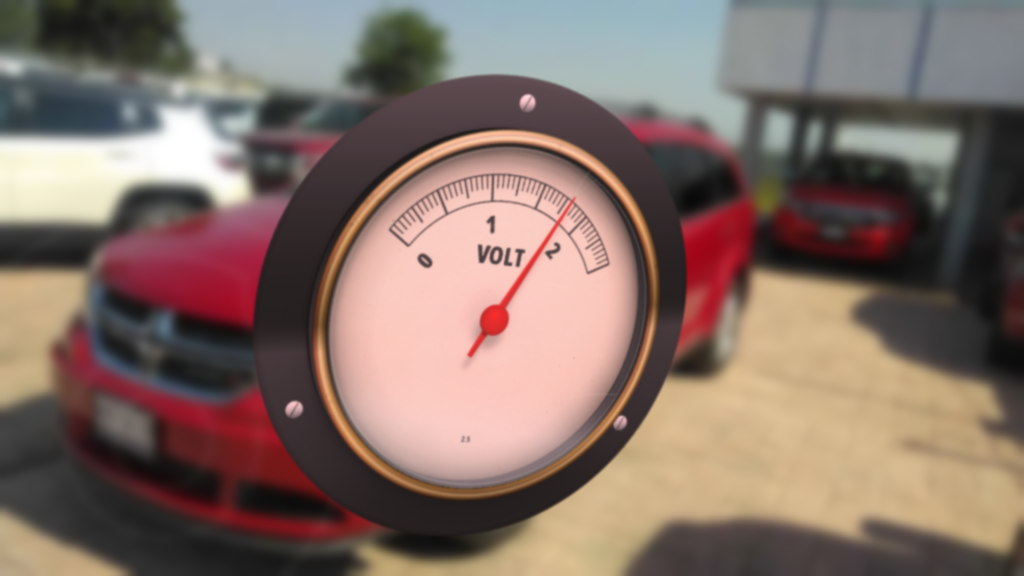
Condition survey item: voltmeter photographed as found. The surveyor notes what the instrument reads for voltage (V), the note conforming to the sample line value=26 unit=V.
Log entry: value=1.75 unit=V
